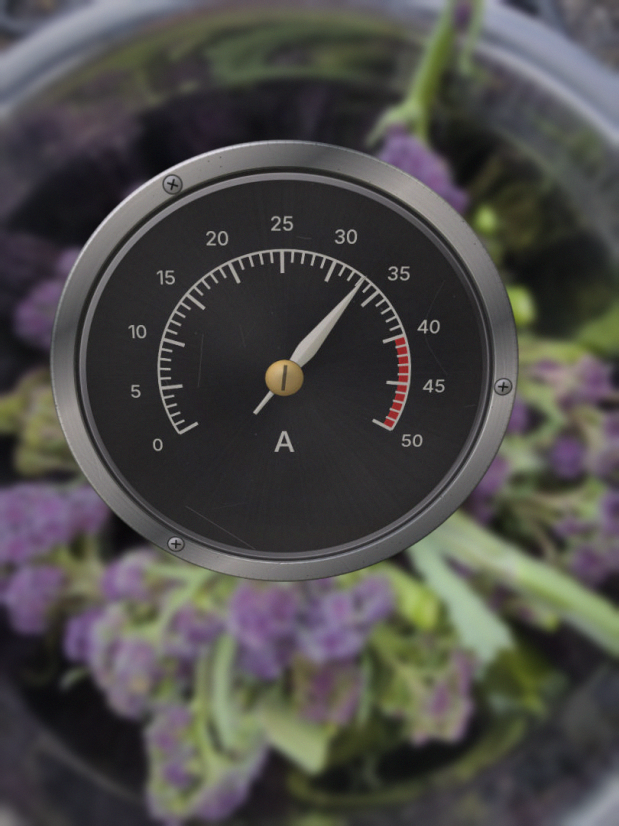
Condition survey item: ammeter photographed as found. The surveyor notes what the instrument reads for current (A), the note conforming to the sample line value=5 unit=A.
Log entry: value=33 unit=A
